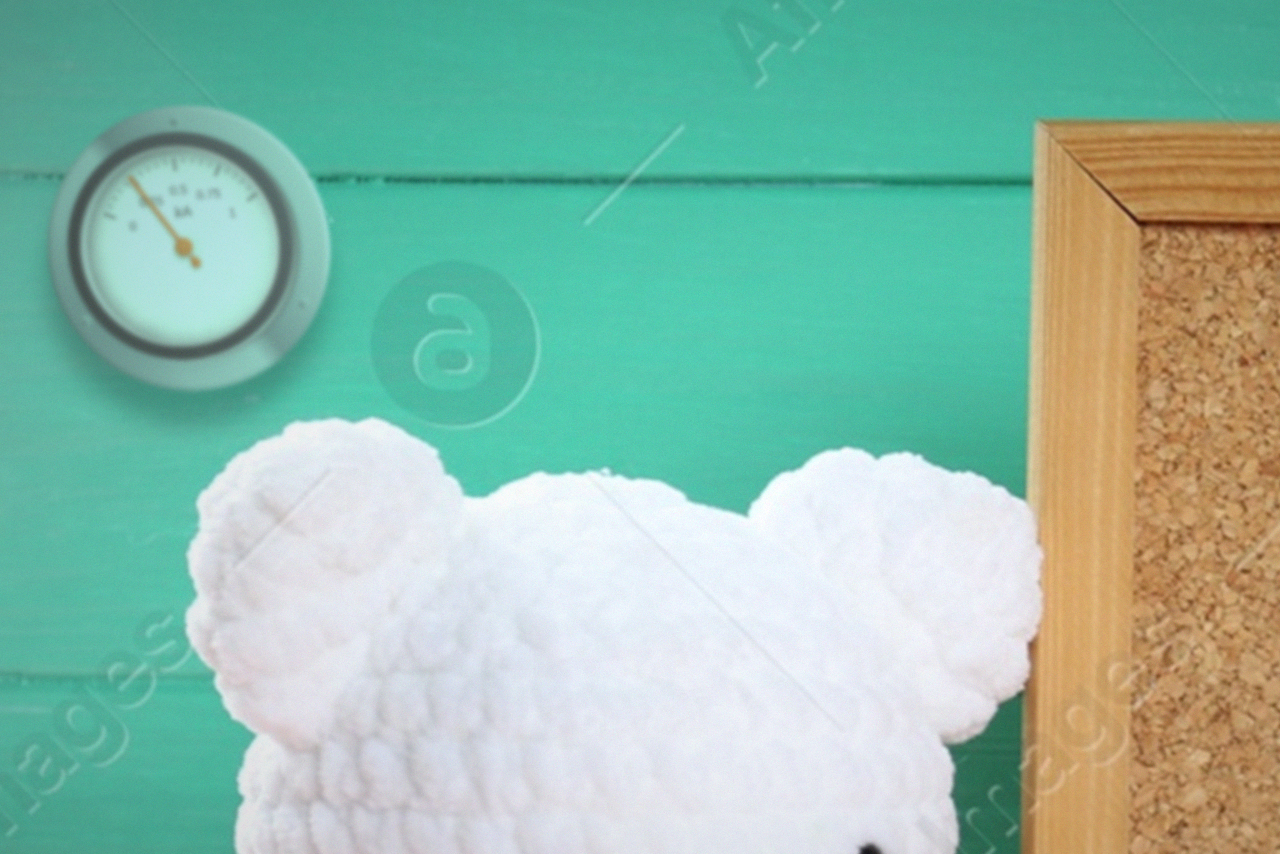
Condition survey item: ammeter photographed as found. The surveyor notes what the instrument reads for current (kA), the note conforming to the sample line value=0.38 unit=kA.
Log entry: value=0.25 unit=kA
